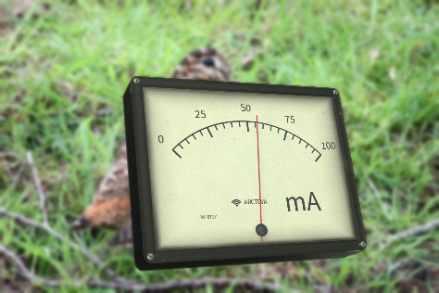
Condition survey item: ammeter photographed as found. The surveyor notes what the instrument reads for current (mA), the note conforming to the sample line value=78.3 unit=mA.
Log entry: value=55 unit=mA
